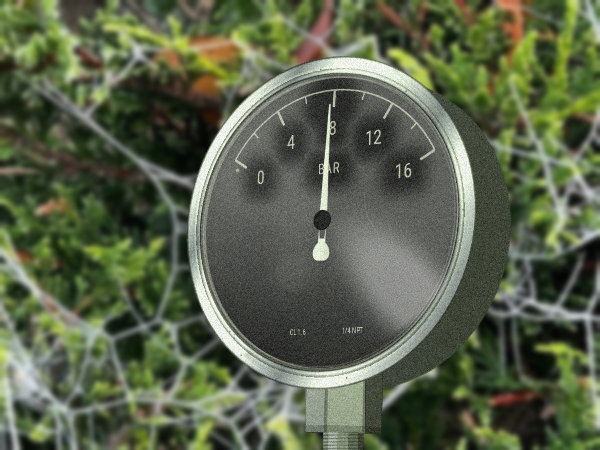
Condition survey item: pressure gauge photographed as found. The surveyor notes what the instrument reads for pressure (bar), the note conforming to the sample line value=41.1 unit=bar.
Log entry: value=8 unit=bar
